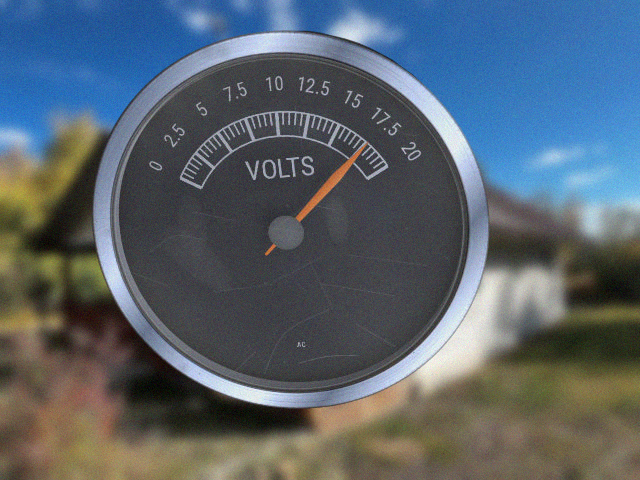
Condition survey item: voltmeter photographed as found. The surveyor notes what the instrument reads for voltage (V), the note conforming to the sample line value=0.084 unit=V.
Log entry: value=17.5 unit=V
